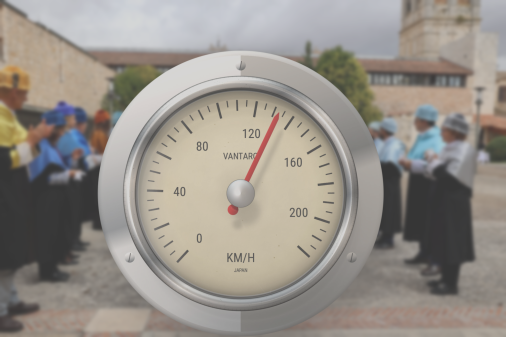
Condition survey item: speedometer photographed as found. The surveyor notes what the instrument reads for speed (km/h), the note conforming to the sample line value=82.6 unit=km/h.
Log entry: value=132.5 unit=km/h
